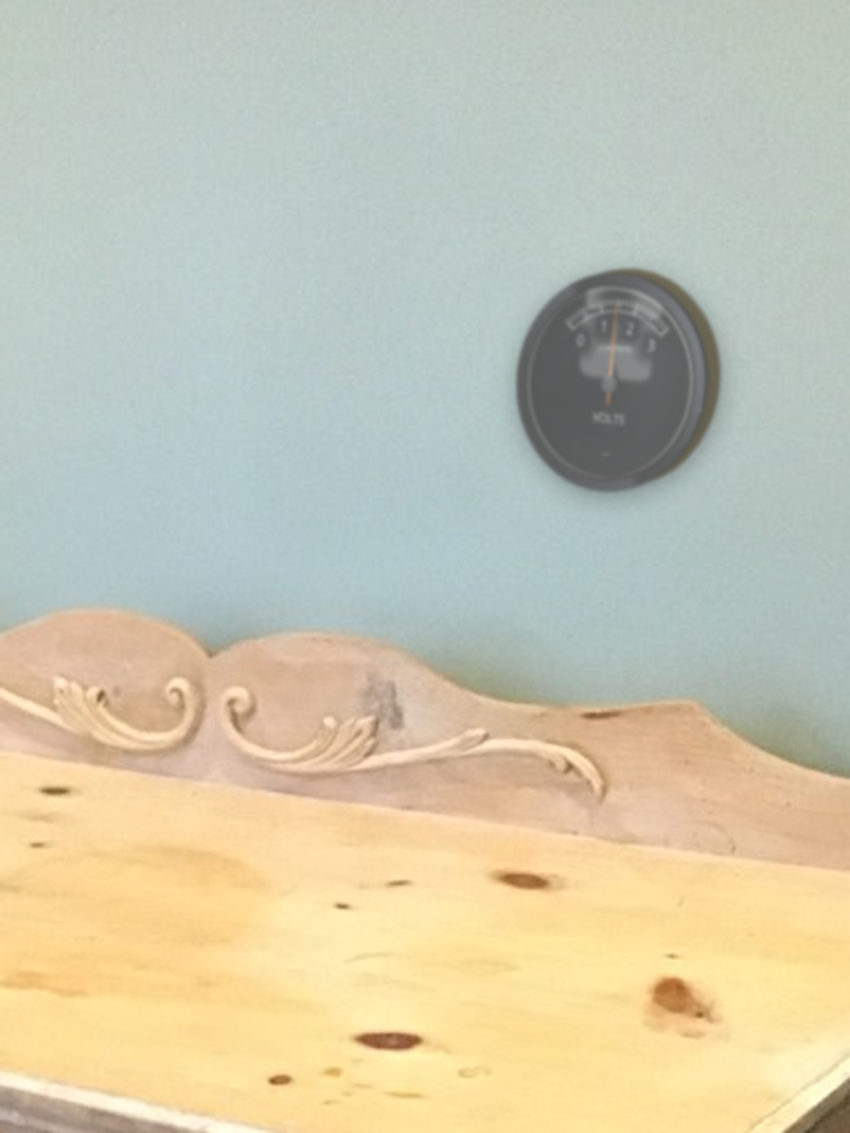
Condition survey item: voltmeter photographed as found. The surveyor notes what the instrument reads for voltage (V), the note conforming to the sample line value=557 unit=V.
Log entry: value=1.5 unit=V
